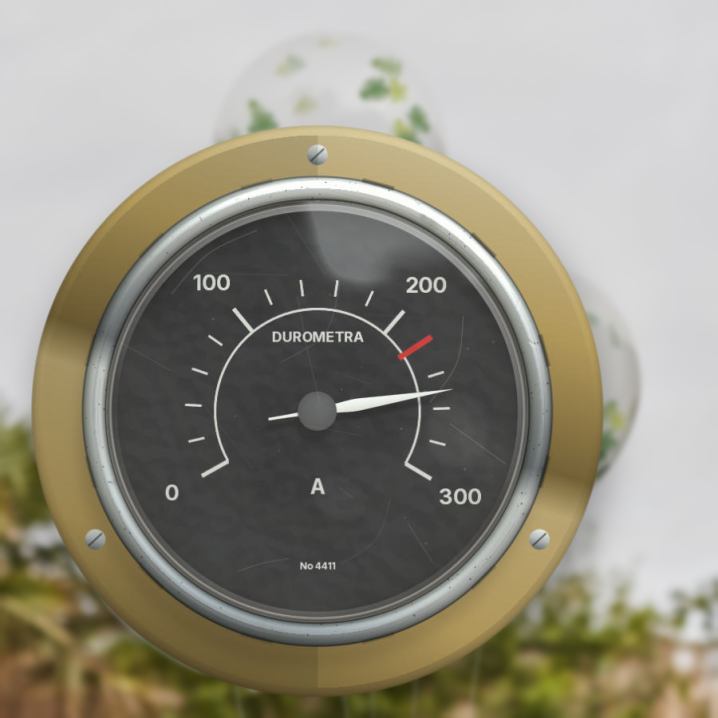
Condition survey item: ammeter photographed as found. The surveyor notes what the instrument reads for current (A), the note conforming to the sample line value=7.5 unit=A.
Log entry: value=250 unit=A
